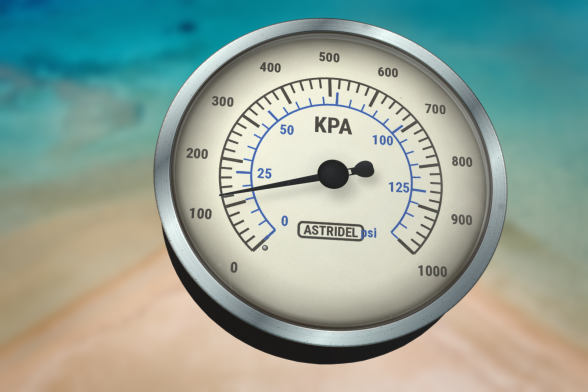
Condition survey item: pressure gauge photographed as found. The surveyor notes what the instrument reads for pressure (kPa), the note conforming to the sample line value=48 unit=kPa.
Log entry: value=120 unit=kPa
